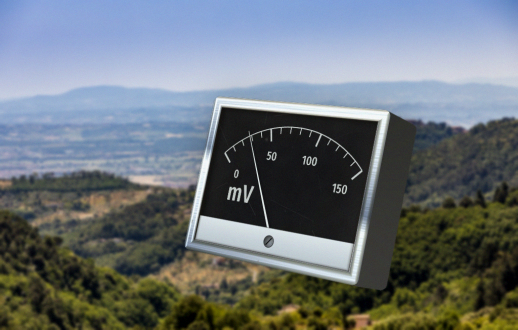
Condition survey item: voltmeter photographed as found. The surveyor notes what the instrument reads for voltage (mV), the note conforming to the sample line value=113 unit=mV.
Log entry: value=30 unit=mV
